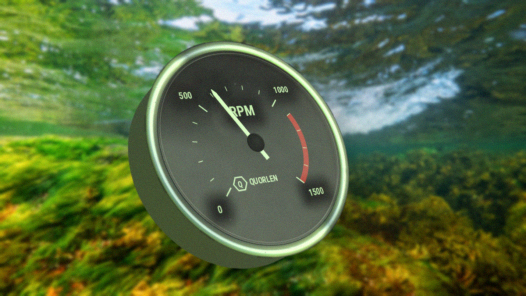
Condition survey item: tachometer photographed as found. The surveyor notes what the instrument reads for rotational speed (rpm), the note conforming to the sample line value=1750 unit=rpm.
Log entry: value=600 unit=rpm
